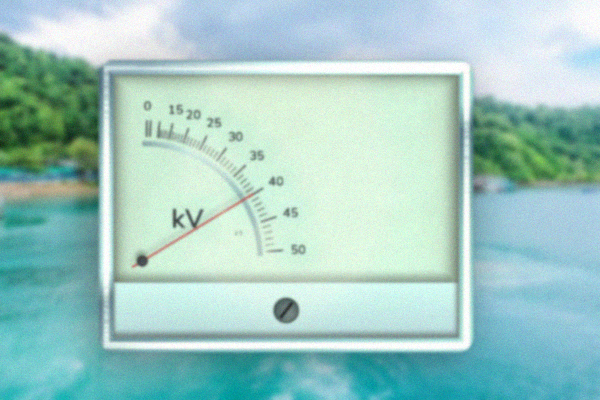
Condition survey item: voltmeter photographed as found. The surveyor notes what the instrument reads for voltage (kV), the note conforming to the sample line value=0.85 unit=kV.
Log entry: value=40 unit=kV
